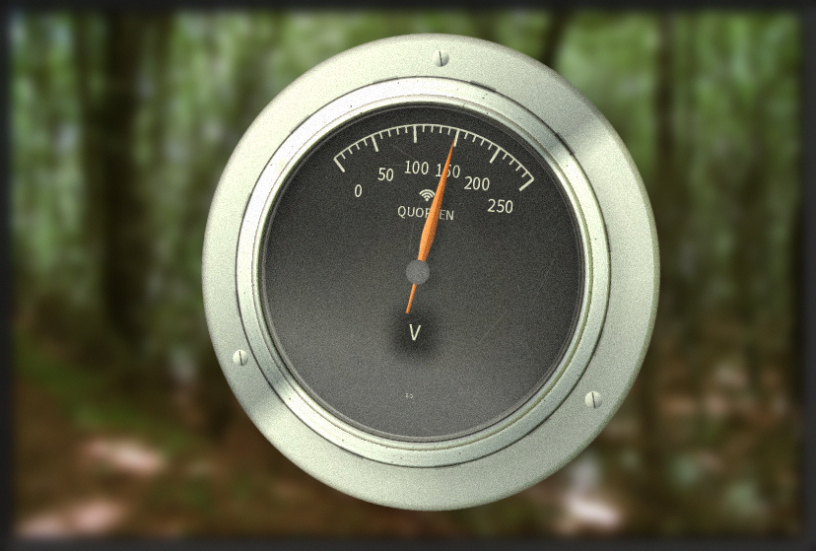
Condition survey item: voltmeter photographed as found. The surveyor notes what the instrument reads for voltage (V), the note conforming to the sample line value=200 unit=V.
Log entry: value=150 unit=V
